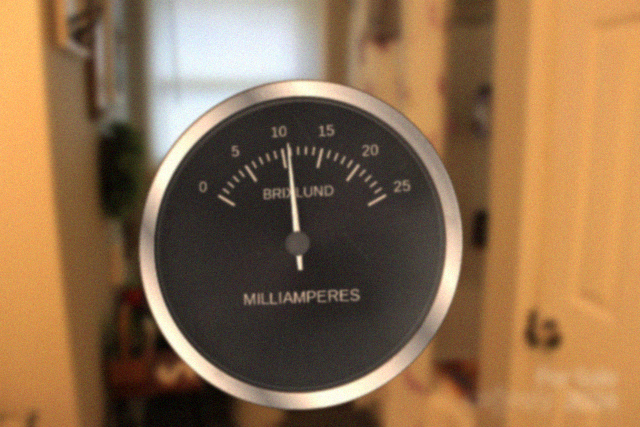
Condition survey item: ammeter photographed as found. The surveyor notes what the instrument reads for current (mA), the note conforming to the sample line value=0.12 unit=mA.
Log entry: value=11 unit=mA
